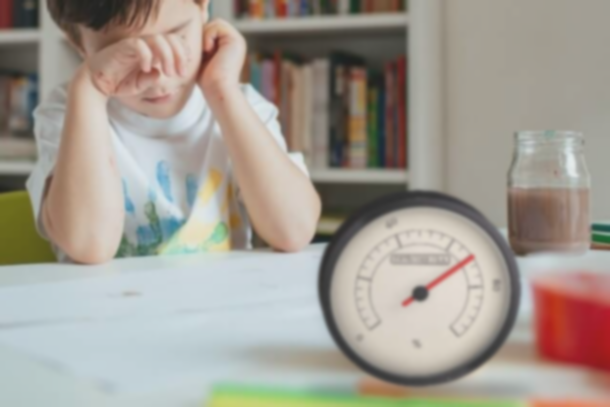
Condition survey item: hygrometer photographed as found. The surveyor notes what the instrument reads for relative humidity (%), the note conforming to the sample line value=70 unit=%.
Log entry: value=68 unit=%
